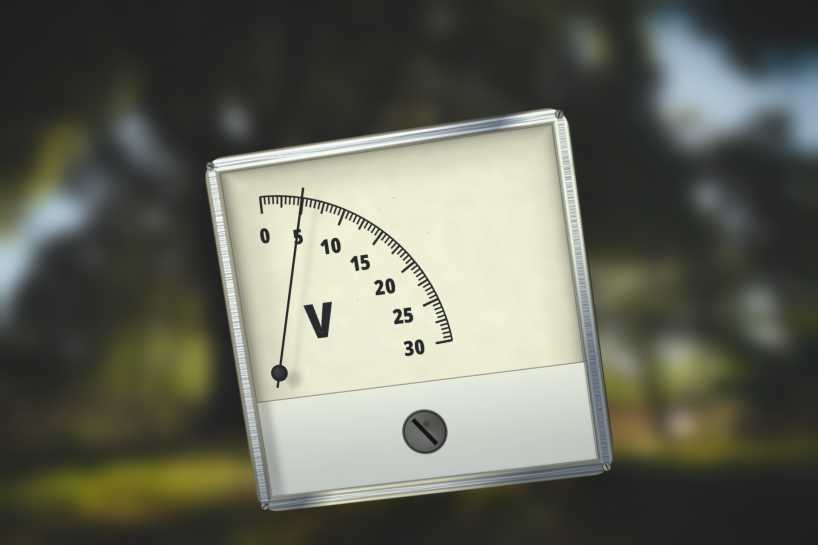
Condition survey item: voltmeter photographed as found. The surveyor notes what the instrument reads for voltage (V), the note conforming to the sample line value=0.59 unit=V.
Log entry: value=5 unit=V
